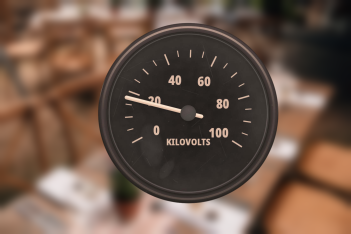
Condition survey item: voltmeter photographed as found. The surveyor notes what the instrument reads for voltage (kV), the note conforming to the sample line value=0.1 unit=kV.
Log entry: value=17.5 unit=kV
